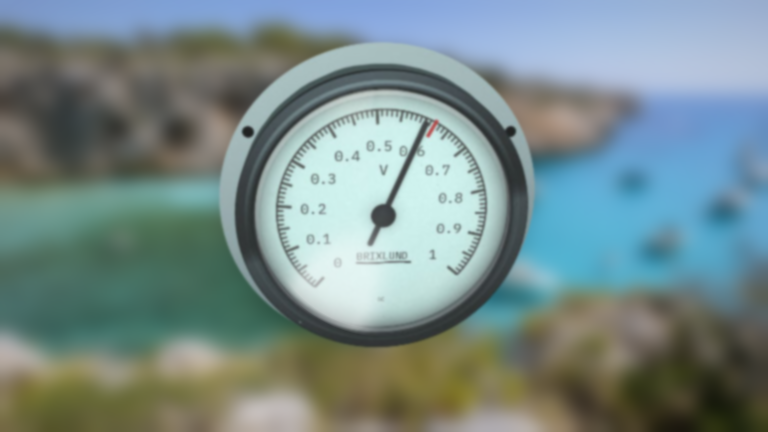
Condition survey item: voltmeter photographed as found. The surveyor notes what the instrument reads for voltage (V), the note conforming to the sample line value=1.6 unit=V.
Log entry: value=0.6 unit=V
